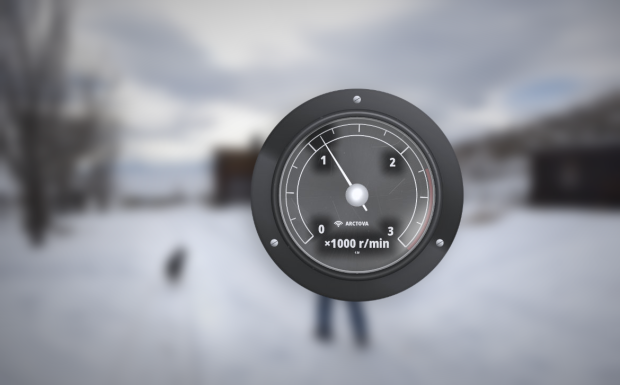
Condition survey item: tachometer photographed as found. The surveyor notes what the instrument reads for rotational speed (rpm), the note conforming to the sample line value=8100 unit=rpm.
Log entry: value=1125 unit=rpm
